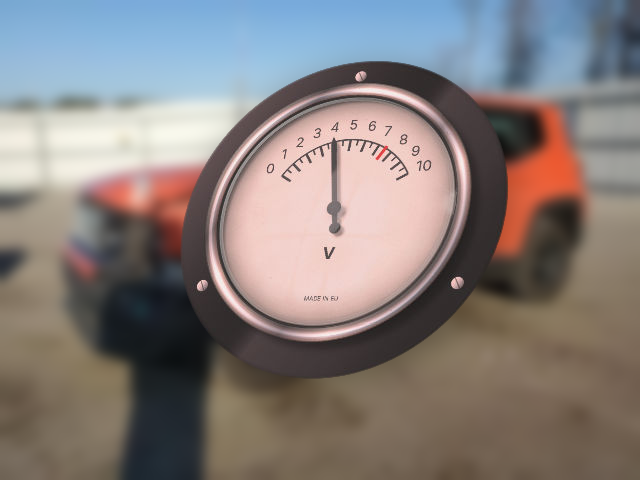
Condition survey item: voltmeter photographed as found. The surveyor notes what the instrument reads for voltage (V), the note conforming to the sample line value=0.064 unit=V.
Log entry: value=4 unit=V
